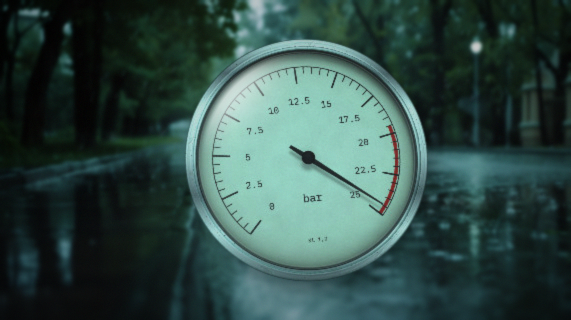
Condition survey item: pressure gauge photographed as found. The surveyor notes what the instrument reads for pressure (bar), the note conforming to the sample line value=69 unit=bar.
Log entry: value=24.5 unit=bar
